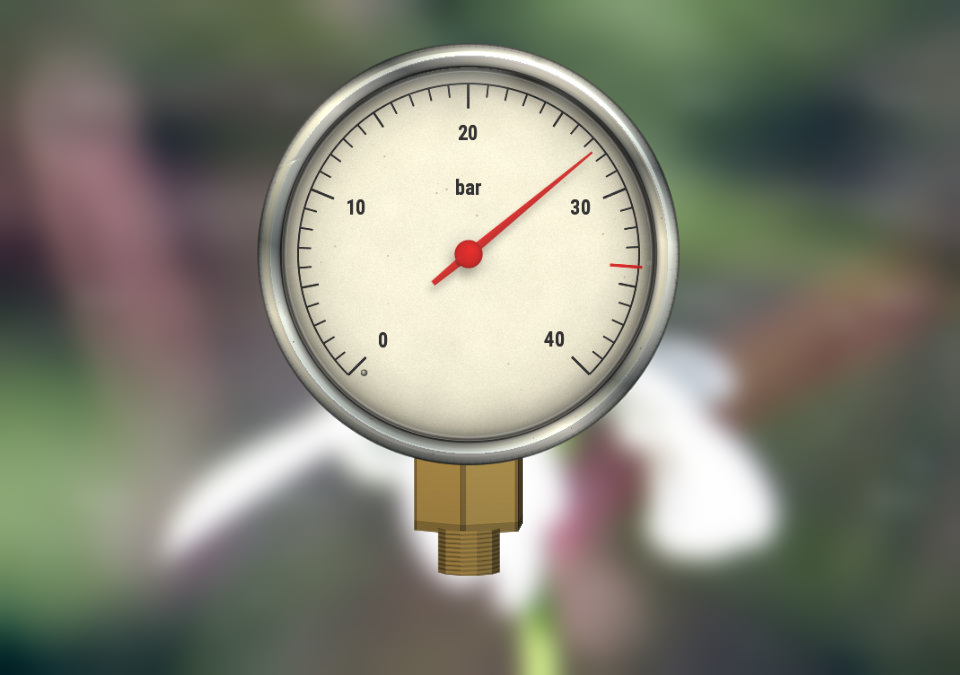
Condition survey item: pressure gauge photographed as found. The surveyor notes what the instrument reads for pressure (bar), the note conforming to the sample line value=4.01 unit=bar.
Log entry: value=27.5 unit=bar
